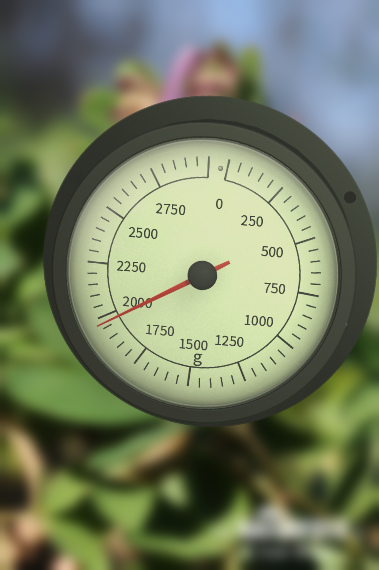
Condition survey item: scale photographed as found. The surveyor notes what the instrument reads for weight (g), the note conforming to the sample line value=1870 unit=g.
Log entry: value=1975 unit=g
